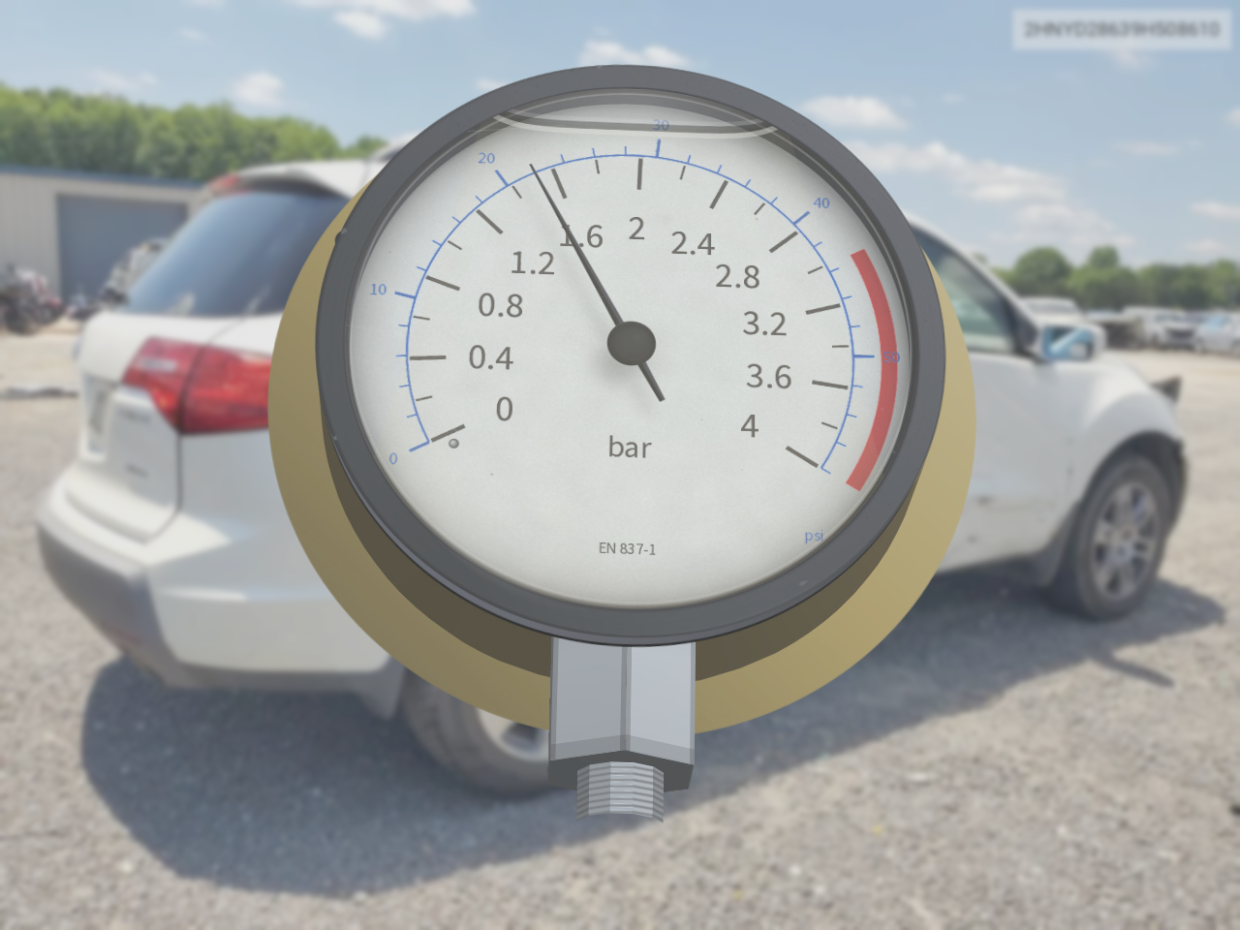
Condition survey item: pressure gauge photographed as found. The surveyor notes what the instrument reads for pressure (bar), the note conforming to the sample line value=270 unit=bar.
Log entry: value=1.5 unit=bar
